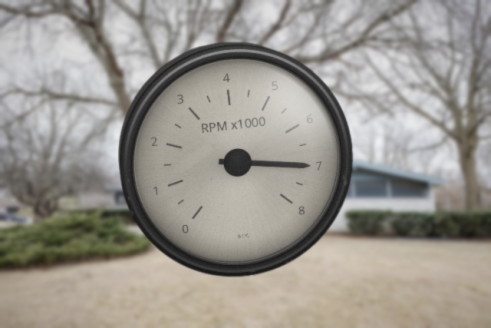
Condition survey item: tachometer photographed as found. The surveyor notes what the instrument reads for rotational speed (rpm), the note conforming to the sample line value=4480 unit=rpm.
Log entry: value=7000 unit=rpm
